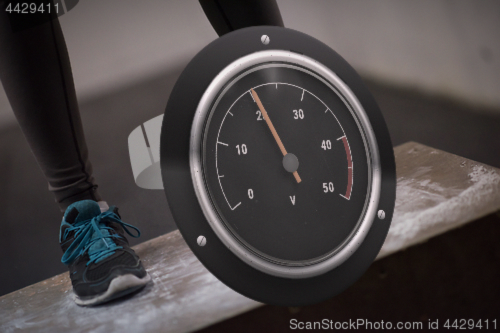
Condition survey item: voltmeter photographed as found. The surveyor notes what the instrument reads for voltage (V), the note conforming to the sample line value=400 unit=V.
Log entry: value=20 unit=V
